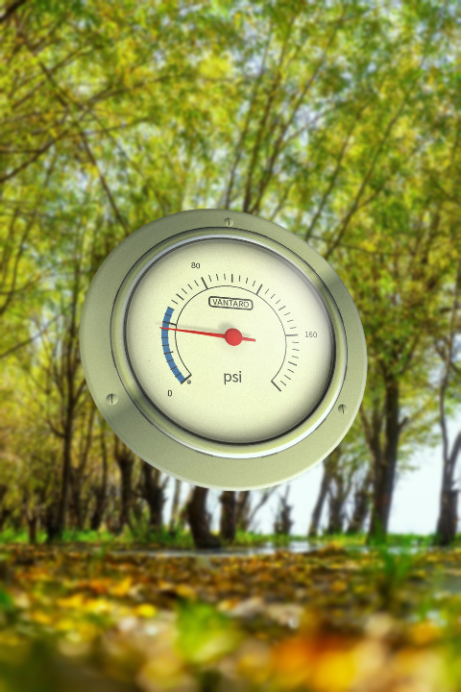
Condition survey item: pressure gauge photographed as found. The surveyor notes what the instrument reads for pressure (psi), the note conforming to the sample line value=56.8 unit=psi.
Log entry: value=35 unit=psi
